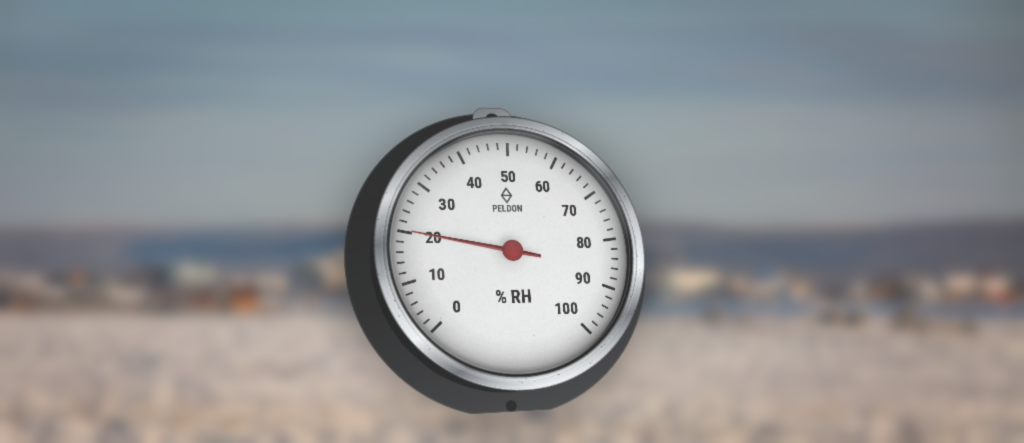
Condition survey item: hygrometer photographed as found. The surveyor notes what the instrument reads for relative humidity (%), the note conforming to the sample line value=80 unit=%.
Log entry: value=20 unit=%
